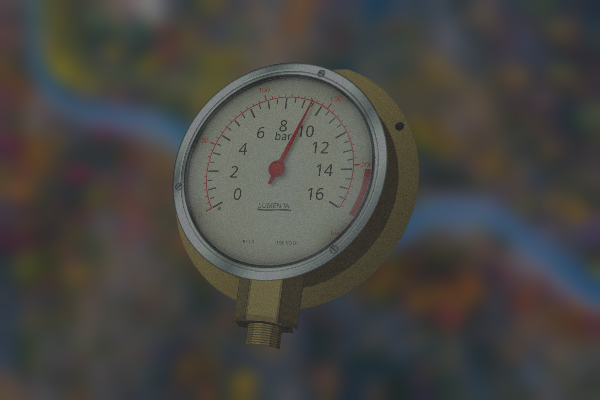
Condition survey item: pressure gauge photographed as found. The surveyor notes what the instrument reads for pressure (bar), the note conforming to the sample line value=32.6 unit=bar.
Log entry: value=9.5 unit=bar
